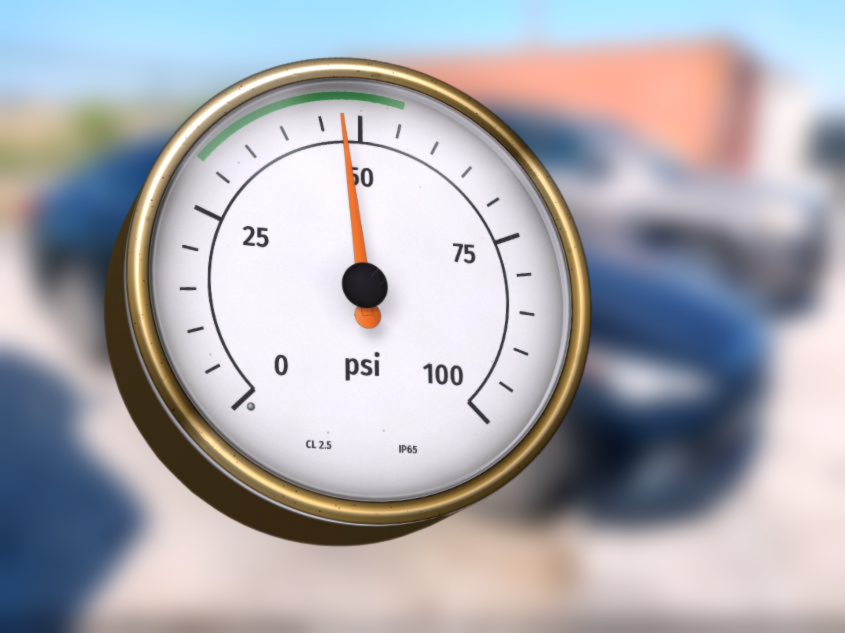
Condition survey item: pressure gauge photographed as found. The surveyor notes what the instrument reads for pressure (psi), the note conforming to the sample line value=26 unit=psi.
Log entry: value=47.5 unit=psi
